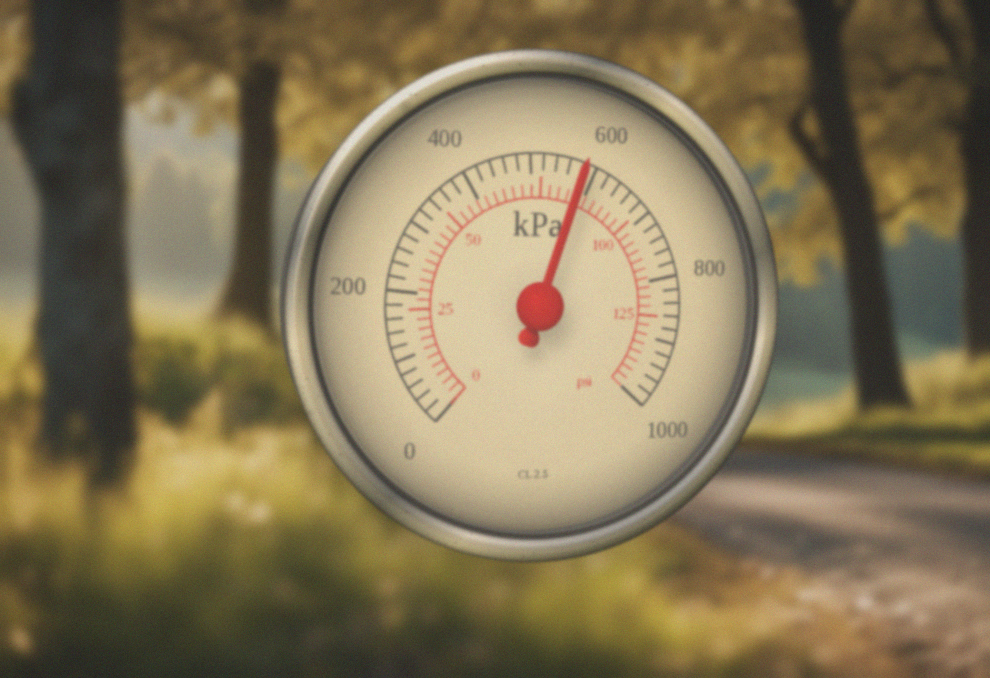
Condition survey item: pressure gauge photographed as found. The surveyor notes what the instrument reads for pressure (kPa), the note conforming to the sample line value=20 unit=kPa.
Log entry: value=580 unit=kPa
